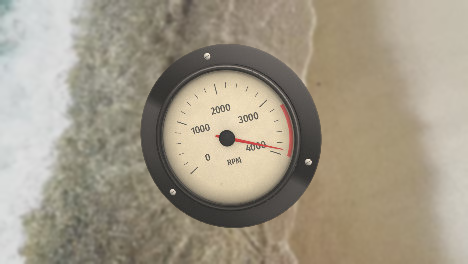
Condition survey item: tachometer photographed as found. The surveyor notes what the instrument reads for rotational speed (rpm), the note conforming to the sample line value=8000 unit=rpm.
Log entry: value=3900 unit=rpm
